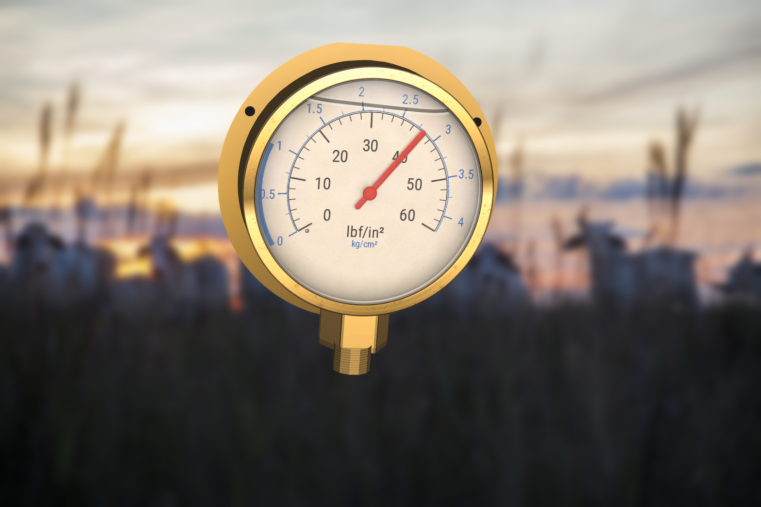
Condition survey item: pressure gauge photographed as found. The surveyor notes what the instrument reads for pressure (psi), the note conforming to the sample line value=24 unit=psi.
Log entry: value=40 unit=psi
